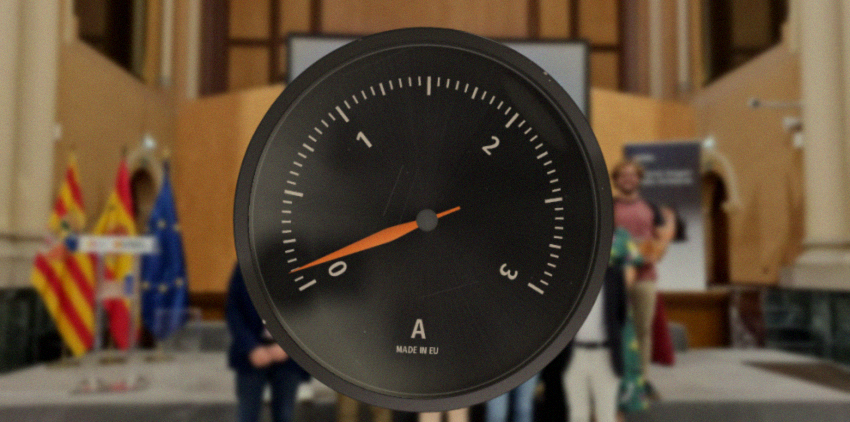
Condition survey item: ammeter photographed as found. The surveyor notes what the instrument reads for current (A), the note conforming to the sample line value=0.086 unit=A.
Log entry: value=0.1 unit=A
